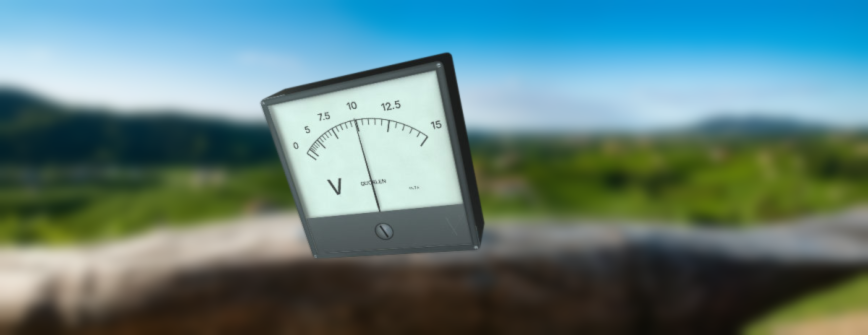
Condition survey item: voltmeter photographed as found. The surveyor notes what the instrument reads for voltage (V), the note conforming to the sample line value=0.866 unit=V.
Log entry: value=10 unit=V
